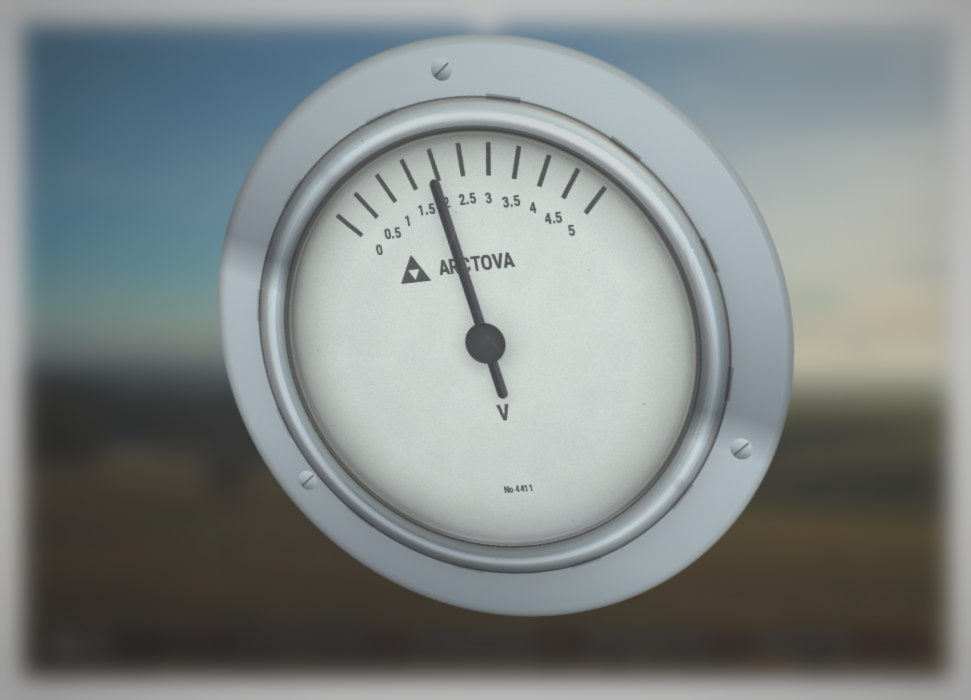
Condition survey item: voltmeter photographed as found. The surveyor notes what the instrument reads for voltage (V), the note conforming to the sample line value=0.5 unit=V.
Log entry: value=2 unit=V
